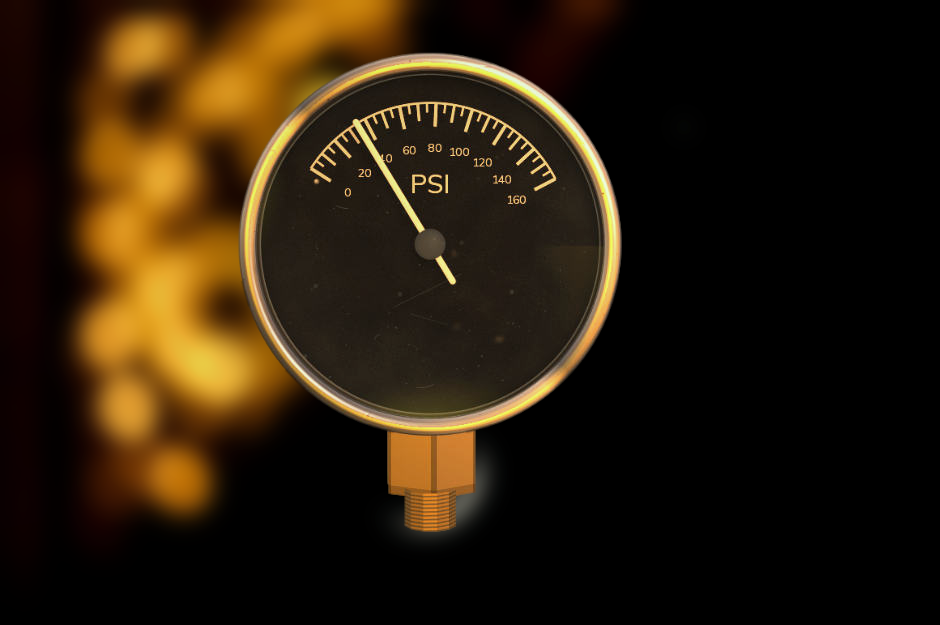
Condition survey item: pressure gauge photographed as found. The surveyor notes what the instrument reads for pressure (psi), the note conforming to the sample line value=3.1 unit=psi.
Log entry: value=35 unit=psi
